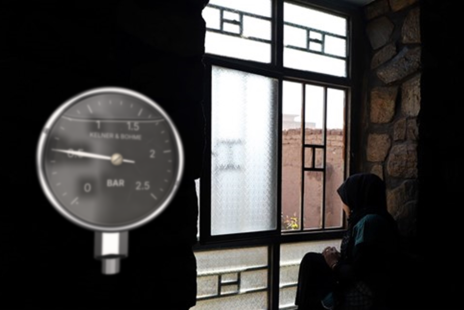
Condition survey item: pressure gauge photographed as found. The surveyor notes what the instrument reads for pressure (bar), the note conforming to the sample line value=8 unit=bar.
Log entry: value=0.5 unit=bar
